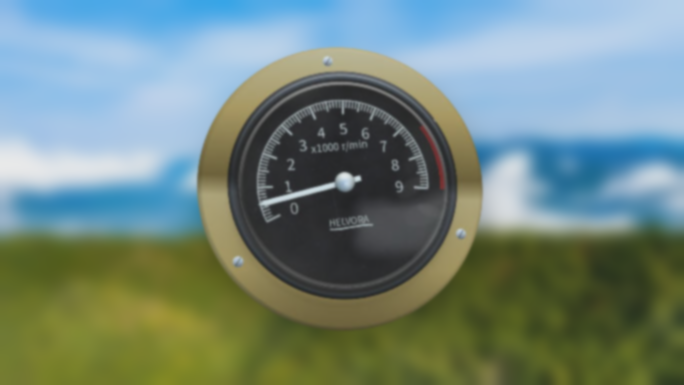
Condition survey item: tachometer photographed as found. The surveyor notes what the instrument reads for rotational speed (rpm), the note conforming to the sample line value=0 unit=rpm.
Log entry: value=500 unit=rpm
